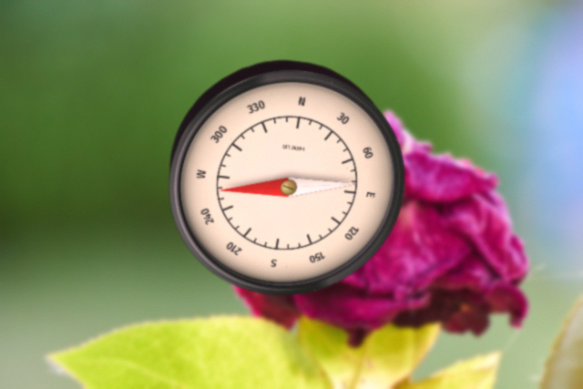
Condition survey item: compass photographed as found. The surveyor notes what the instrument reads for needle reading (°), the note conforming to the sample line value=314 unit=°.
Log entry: value=260 unit=°
